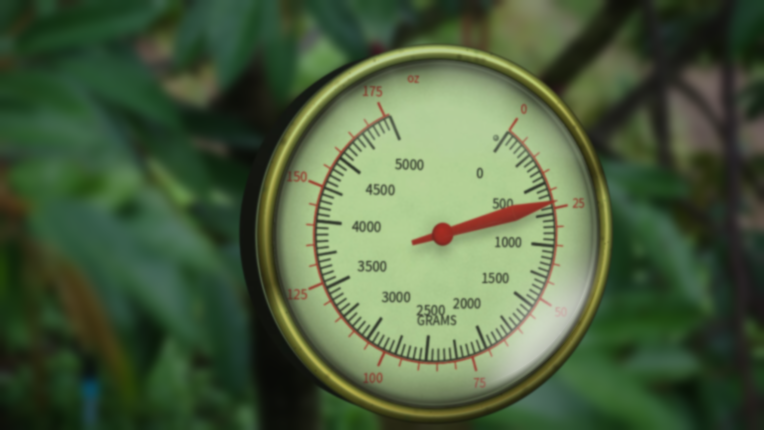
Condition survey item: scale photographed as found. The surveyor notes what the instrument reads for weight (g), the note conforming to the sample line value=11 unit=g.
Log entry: value=650 unit=g
